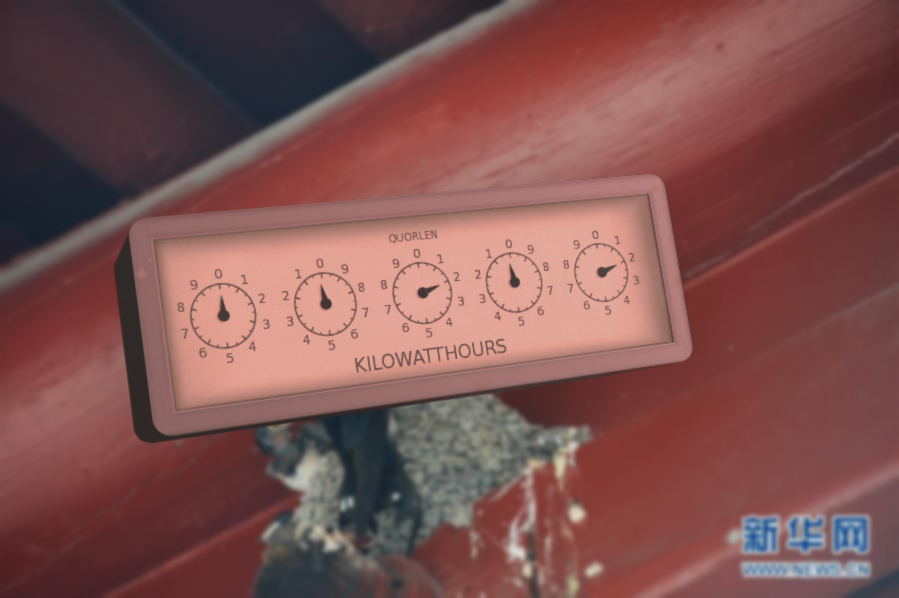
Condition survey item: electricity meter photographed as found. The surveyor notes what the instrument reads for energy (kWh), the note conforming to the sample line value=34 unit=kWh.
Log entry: value=202 unit=kWh
